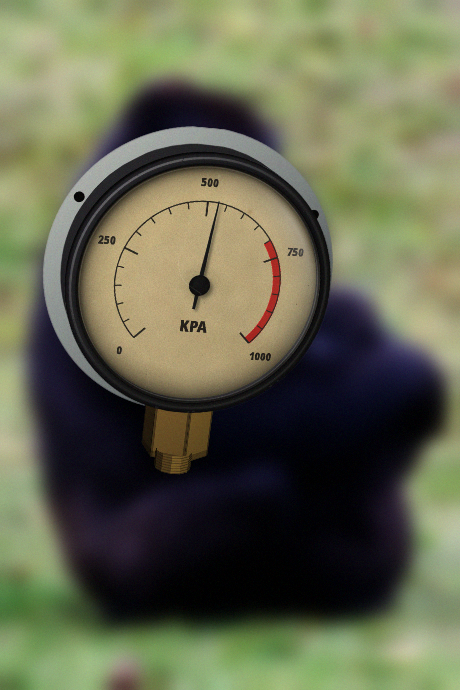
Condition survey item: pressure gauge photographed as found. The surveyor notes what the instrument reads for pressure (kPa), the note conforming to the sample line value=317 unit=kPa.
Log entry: value=525 unit=kPa
